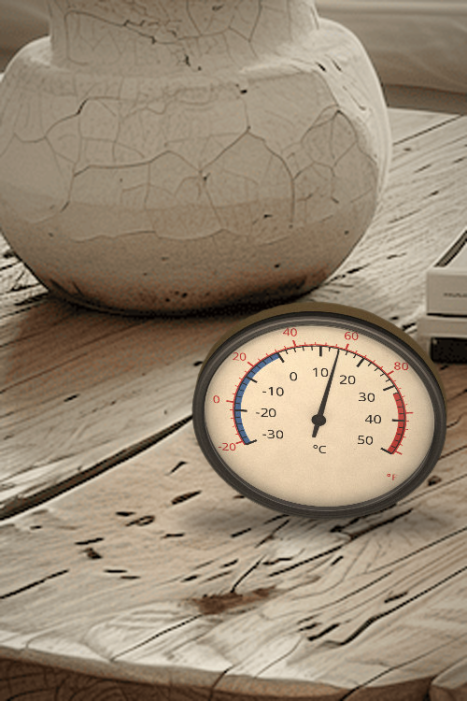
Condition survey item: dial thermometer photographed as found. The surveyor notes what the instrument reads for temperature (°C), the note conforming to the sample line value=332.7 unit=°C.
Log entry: value=14 unit=°C
